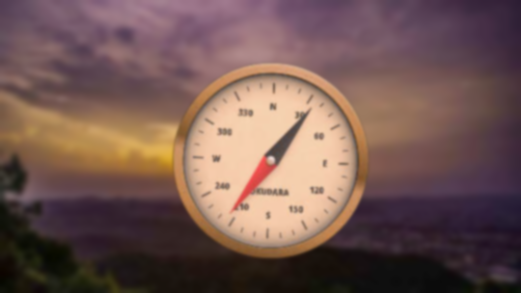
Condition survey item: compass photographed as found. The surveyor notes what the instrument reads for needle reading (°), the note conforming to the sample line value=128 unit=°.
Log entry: value=215 unit=°
